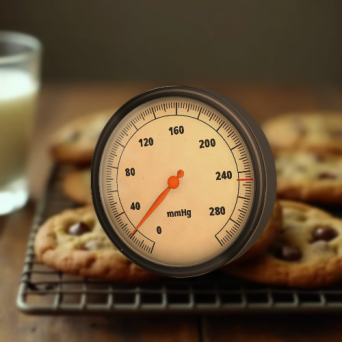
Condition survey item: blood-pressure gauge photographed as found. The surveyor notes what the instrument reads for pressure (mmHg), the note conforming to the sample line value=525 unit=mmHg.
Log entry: value=20 unit=mmHg
